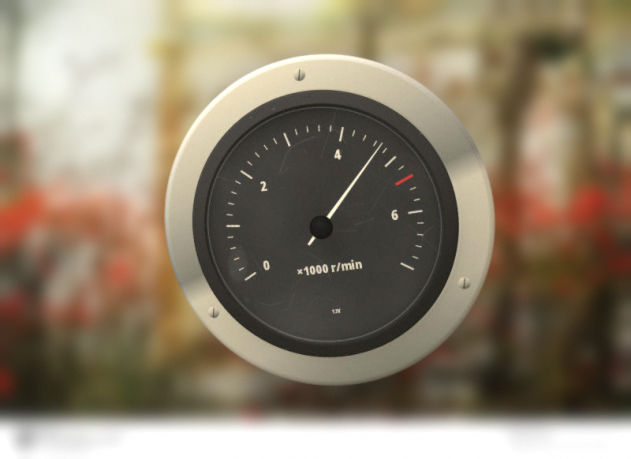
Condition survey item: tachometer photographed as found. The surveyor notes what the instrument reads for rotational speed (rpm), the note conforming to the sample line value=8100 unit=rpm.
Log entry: value=4700 unit=rpm
